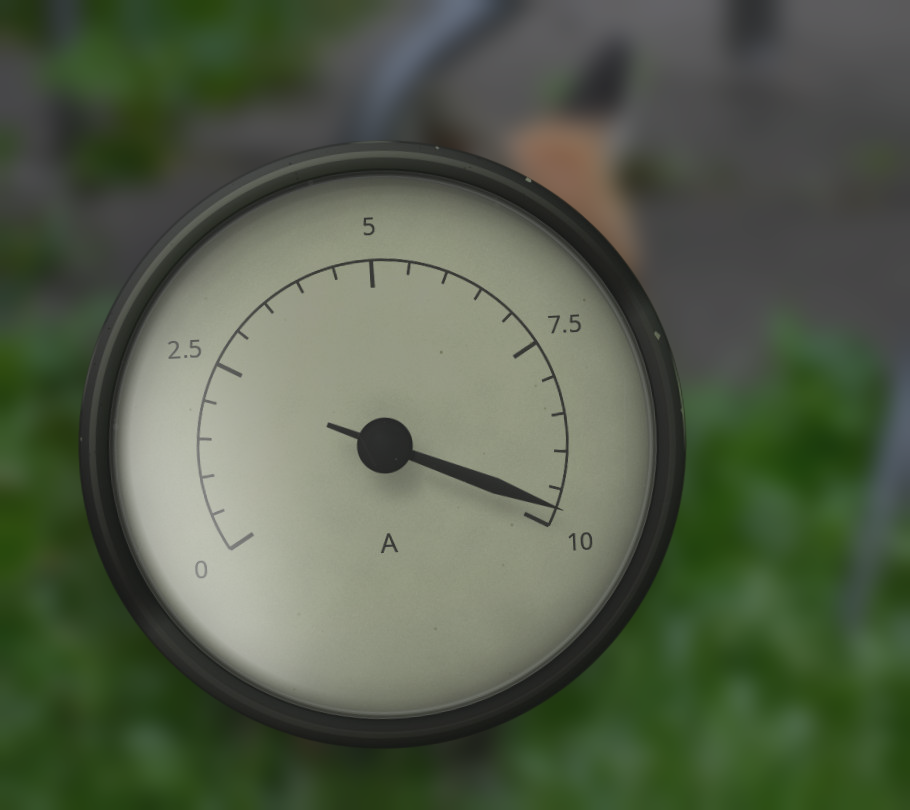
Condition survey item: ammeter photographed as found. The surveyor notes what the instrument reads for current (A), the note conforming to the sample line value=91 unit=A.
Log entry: value=9.75 unit=A
